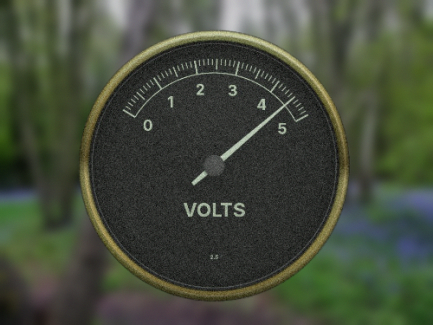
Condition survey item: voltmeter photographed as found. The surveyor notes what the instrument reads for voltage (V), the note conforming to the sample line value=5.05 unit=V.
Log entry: value=4.5 unit=V
